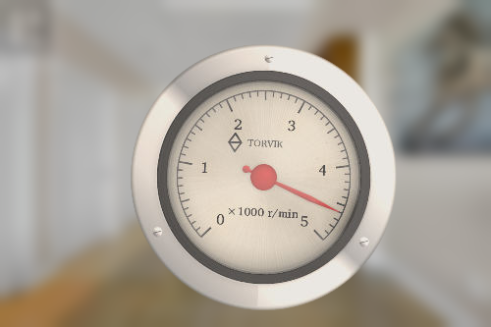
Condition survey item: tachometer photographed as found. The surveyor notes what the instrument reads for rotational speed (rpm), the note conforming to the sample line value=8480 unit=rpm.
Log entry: value=4600 unit=rpm
